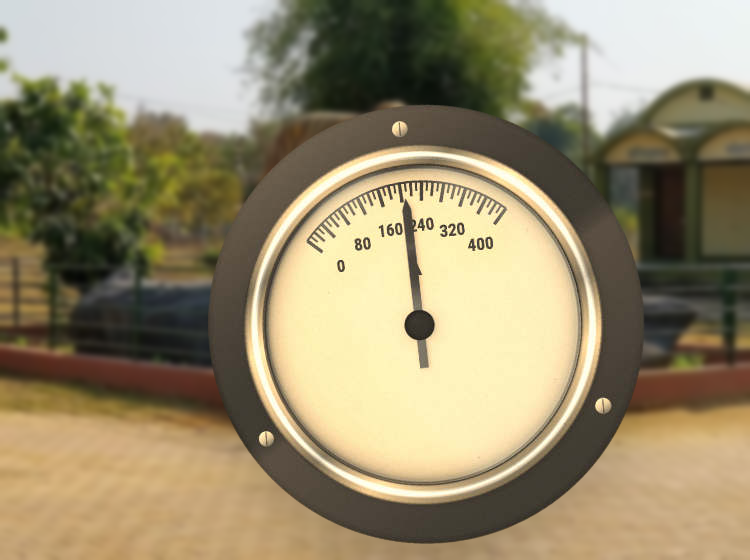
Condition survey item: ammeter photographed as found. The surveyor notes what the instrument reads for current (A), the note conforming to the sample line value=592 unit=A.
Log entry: value=210 unit=A
